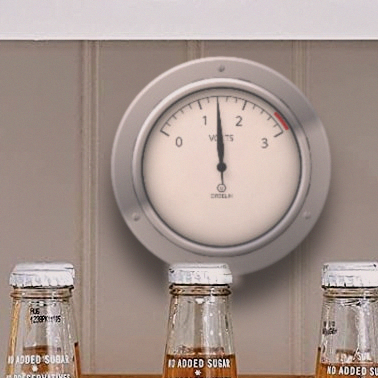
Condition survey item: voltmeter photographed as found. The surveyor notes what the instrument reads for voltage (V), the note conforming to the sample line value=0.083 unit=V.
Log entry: value=1.4 unit=V
